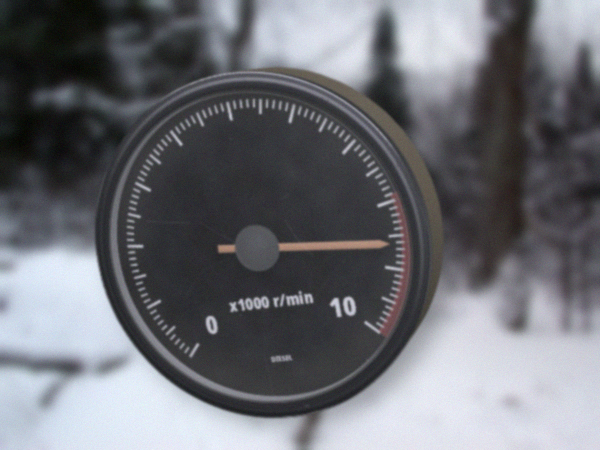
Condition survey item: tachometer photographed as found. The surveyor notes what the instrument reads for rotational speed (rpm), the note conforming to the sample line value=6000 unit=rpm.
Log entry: value=8600 unit=rpm
